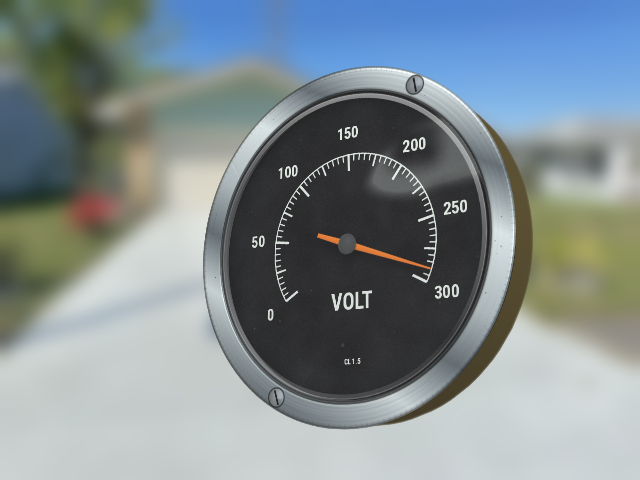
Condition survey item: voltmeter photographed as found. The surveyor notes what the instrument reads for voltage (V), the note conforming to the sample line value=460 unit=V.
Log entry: value=290 unit=V
